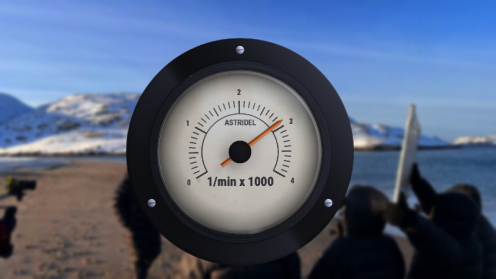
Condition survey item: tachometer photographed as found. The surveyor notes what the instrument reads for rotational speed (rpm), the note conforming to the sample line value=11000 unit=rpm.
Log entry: value=2900 unit=rpm
